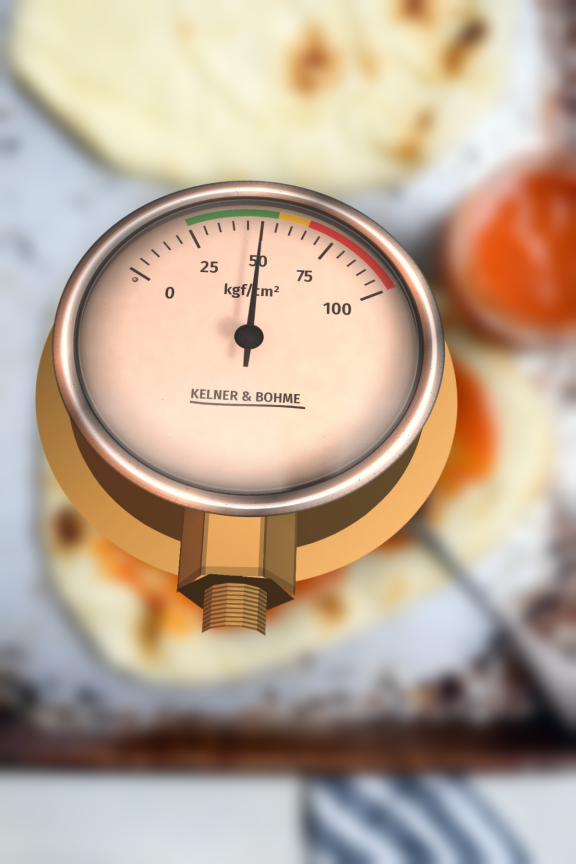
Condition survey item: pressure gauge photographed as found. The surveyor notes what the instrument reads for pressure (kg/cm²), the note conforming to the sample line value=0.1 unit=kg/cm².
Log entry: value=50 unit=kg/cm²
